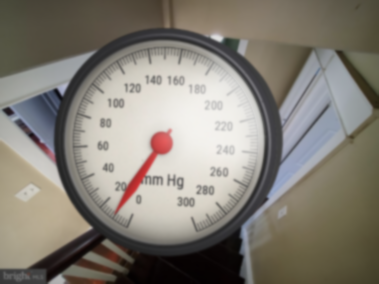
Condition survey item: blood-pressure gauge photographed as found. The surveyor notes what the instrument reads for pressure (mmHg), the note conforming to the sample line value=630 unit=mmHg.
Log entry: value=10 unit=mmHg
